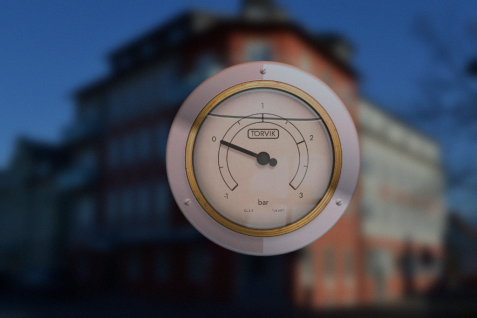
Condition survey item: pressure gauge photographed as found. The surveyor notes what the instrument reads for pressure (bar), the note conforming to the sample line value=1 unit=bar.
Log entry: value=0 unit=bar
